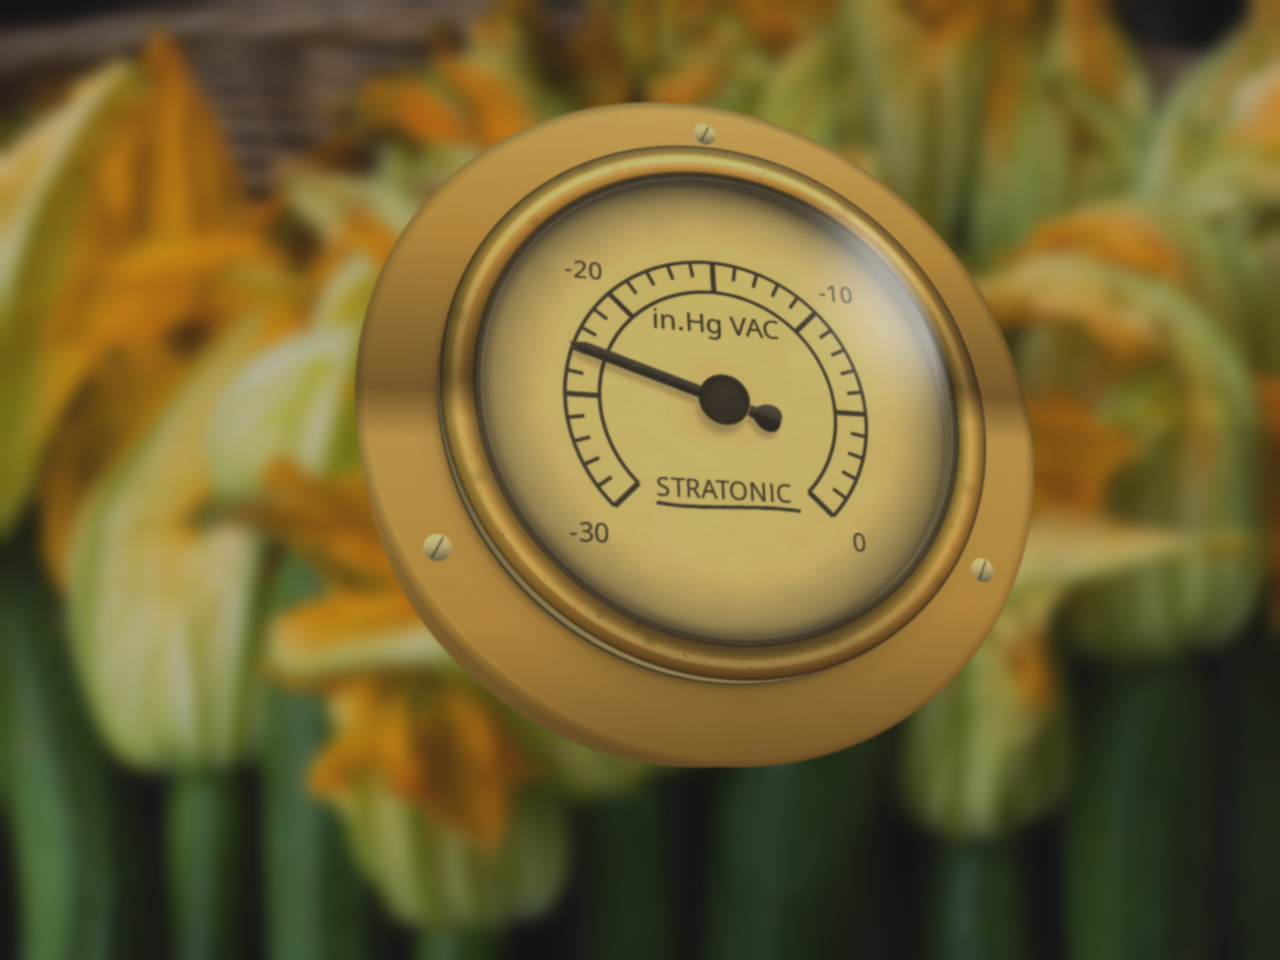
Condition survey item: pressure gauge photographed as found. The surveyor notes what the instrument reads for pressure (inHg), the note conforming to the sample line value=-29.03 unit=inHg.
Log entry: value=-23 unit=inHg
